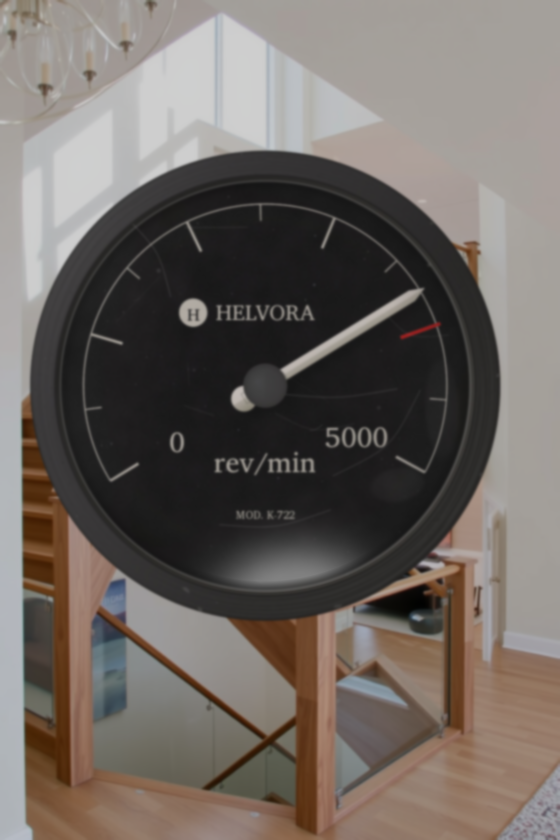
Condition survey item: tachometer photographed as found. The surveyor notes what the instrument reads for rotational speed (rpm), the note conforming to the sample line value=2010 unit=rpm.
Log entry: value=3750 unit=rpm
